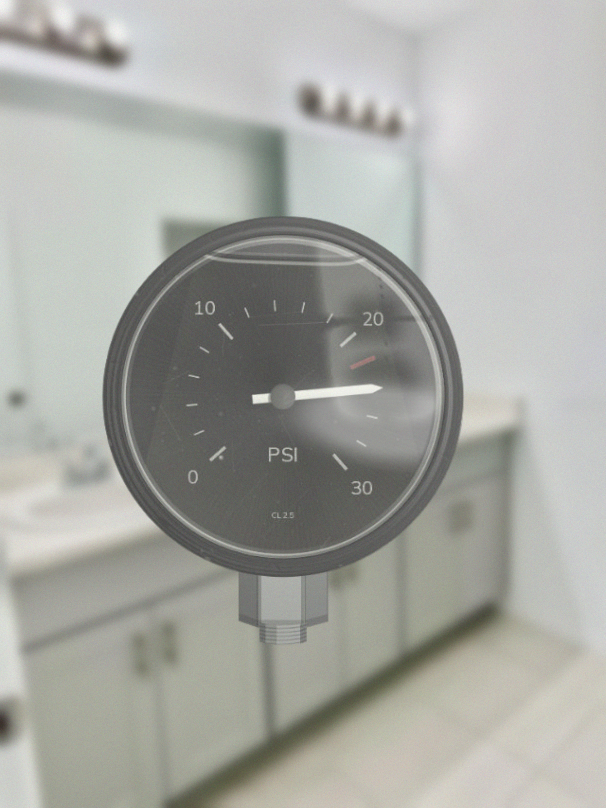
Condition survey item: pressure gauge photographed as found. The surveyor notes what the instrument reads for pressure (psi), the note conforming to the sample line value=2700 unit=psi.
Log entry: value=24 unit=psi
